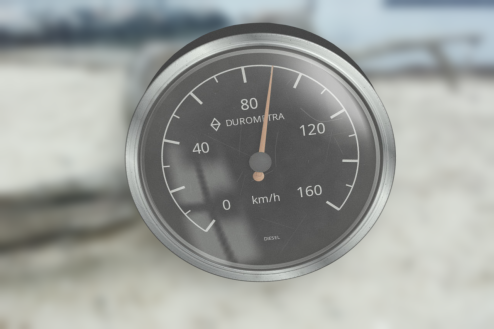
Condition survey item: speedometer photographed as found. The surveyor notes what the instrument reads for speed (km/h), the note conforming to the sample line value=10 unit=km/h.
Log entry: value=90 unit=km/h
